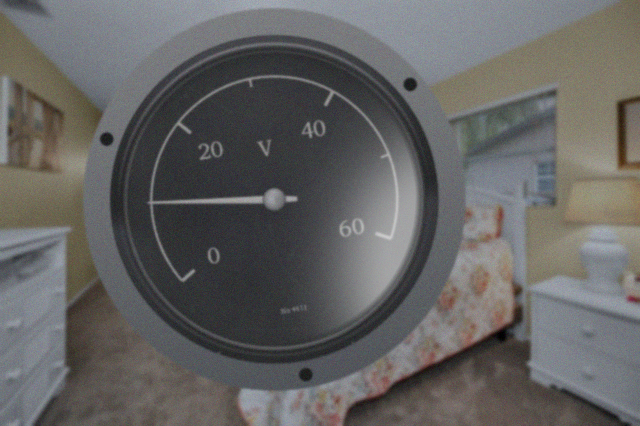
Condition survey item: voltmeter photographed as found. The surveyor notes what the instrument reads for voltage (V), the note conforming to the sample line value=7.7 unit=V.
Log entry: value=10 unit=V
